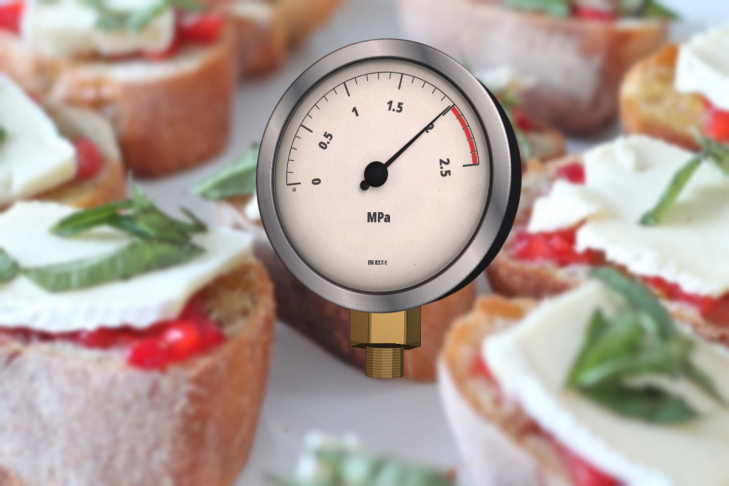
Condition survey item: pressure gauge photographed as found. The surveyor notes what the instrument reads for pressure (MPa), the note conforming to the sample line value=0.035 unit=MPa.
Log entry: value=2 unit=MPa
